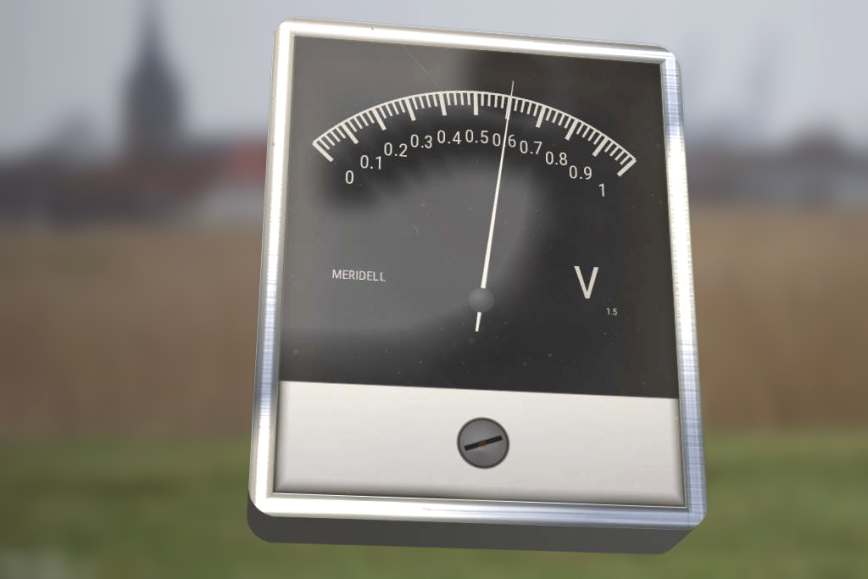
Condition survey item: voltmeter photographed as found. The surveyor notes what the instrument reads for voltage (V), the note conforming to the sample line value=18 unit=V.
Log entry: value=0.6 unit=V
